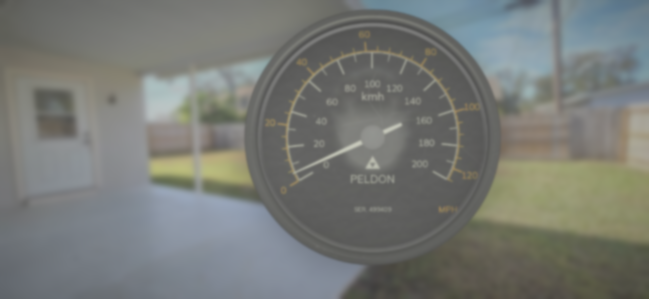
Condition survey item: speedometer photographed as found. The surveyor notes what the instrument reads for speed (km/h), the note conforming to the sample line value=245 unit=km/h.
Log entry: value=5 unit=km/h
